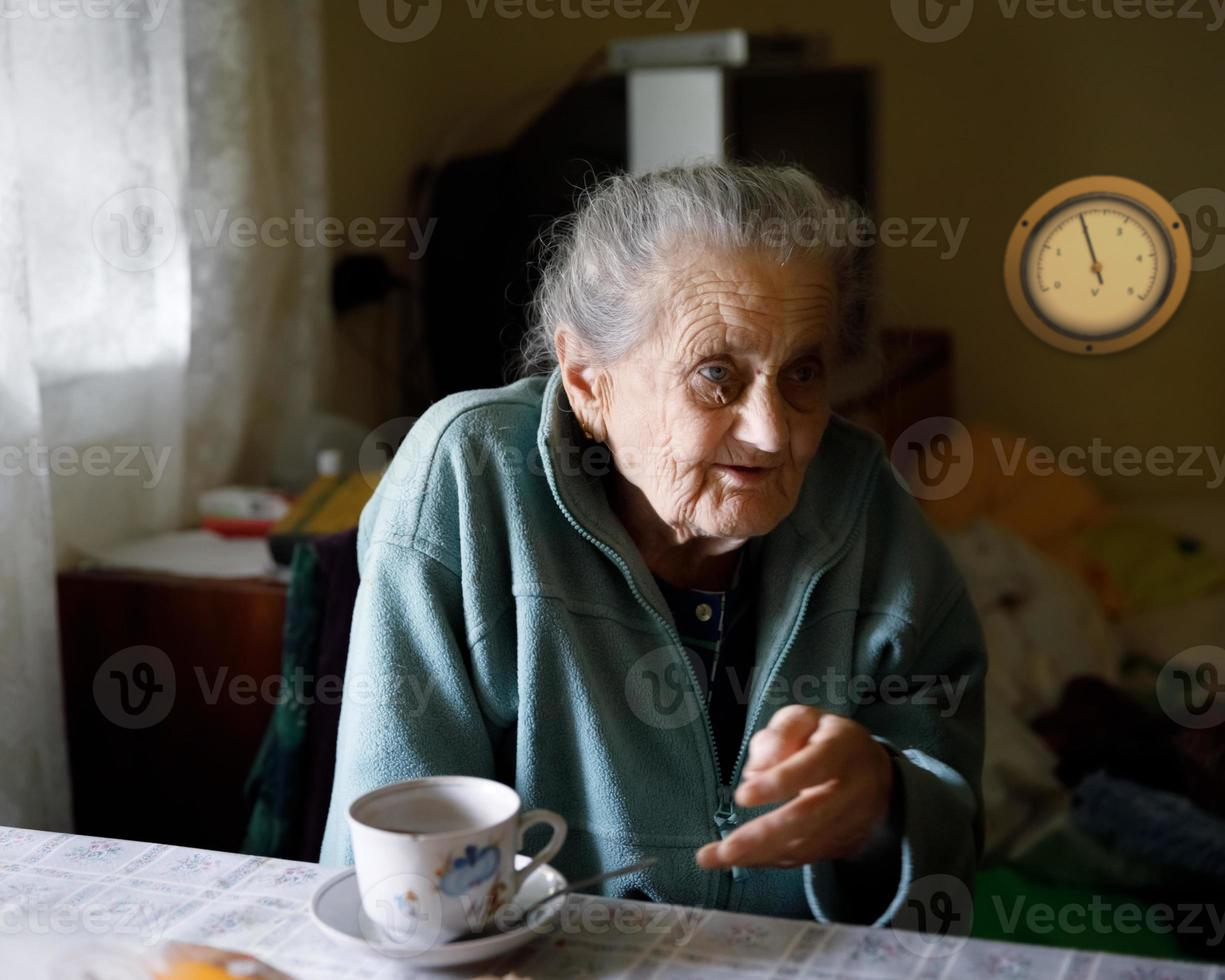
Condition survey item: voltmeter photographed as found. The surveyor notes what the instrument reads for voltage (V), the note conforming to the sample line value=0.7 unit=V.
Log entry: value=2 unit=V
